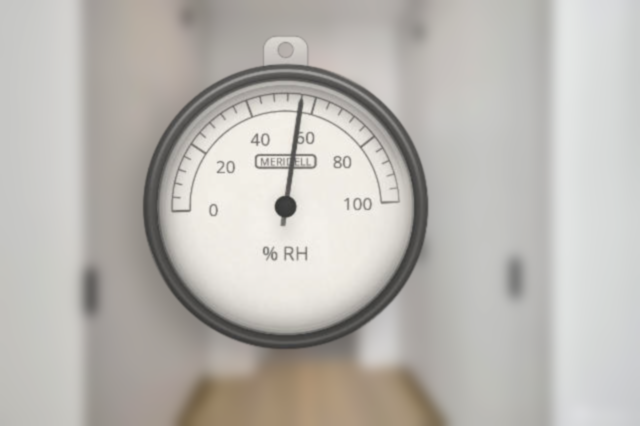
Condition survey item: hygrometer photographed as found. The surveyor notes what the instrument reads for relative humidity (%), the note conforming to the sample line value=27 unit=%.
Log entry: value=56 unit=%
